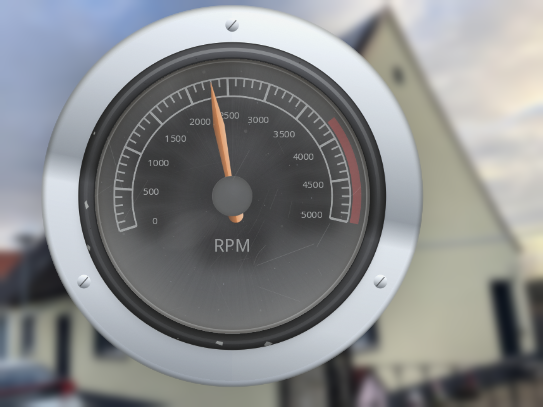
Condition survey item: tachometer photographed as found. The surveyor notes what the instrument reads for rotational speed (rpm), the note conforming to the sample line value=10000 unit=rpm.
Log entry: value=2300 unit=rpm
